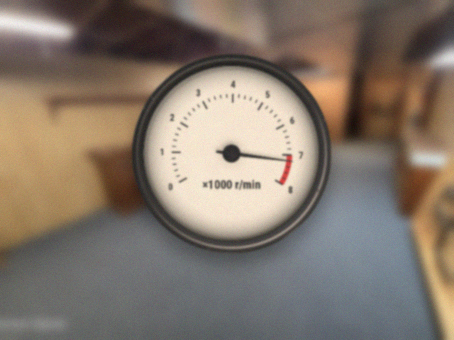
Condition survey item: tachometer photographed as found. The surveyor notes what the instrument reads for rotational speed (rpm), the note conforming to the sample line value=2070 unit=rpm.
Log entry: value=7200 unit=rpm
